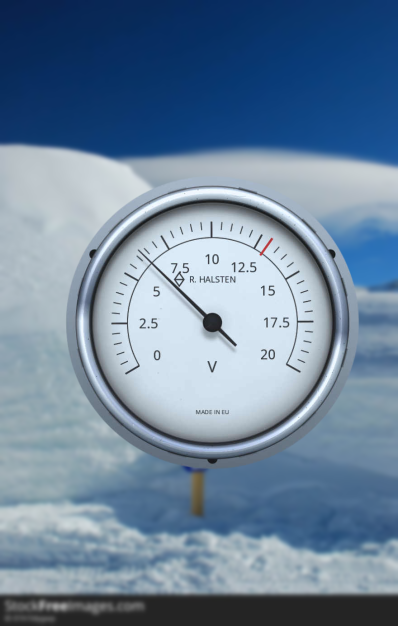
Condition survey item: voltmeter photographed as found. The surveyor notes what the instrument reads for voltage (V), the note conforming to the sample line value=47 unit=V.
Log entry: value=6.25 unit=V
